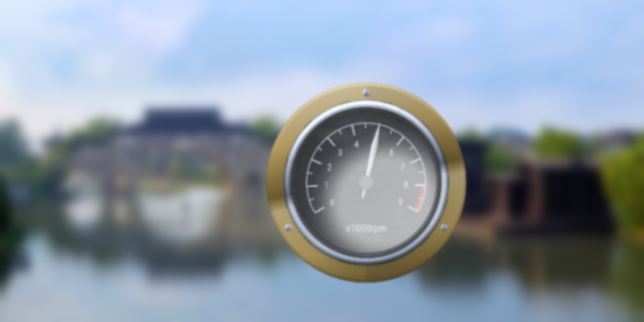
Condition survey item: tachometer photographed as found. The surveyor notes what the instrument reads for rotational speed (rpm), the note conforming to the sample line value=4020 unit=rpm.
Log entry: value=5000 unit=rpm
